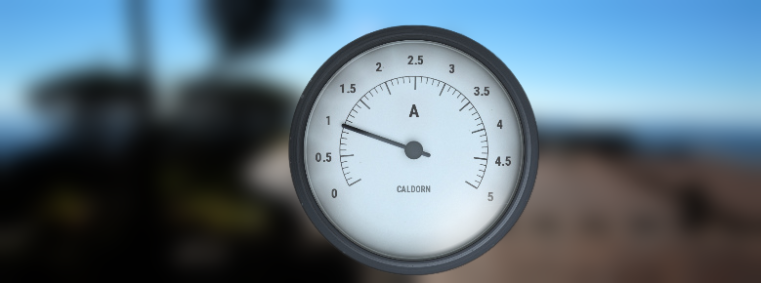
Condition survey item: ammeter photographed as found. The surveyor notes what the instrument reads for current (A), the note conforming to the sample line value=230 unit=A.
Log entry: value=1 unit=A
